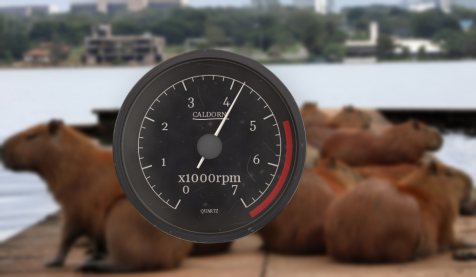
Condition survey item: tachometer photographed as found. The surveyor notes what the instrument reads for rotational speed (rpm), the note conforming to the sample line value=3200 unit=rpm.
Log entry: value=4200 unit=rpm
